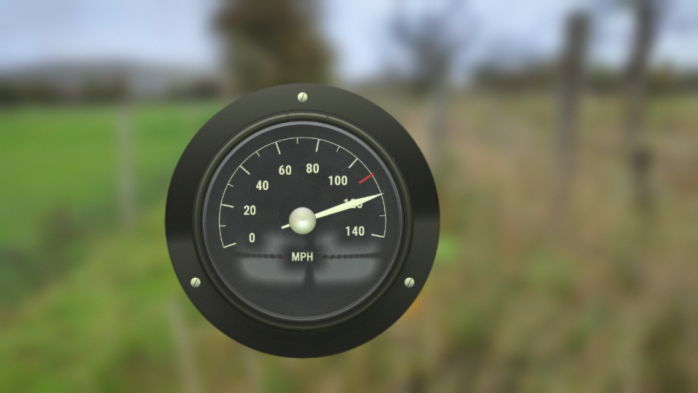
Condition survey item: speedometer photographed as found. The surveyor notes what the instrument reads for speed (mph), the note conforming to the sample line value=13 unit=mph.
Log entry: value=120 unit=mph
